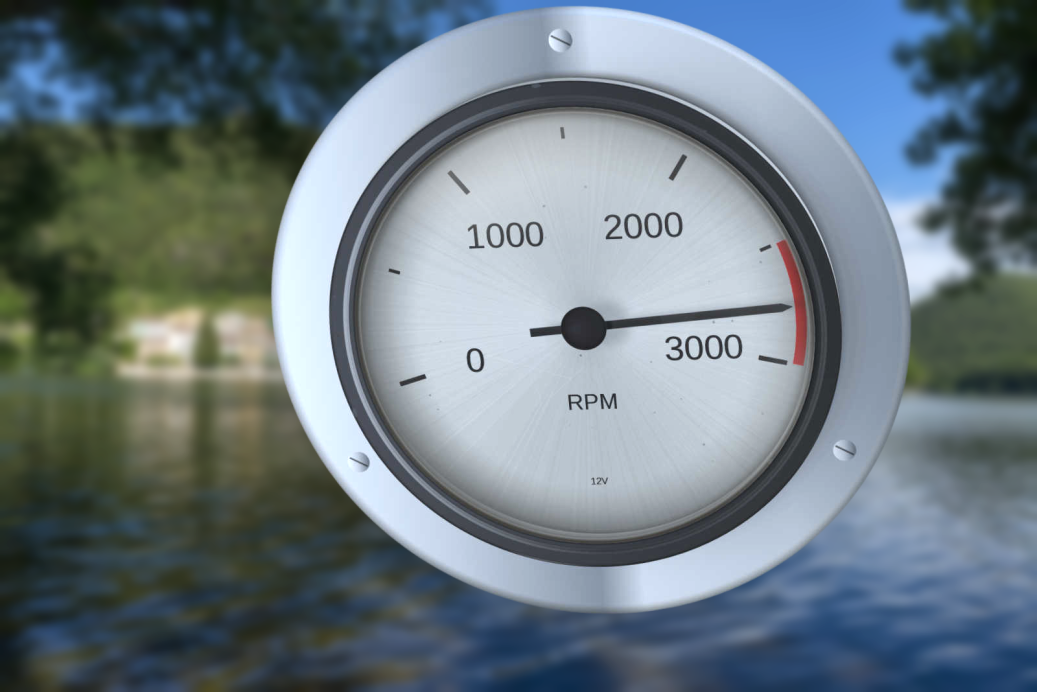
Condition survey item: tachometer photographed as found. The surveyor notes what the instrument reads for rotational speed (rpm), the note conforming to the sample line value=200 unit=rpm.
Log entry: value=2750 unit=rpm
